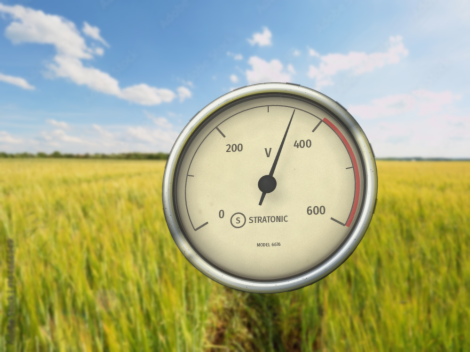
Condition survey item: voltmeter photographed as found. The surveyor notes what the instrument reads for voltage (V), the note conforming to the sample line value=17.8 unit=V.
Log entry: value=350 unit=V
